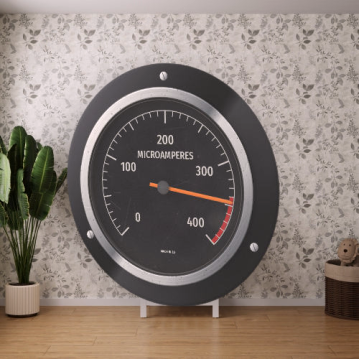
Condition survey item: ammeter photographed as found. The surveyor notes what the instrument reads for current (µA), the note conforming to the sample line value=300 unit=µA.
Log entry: value=345 unit=µA
